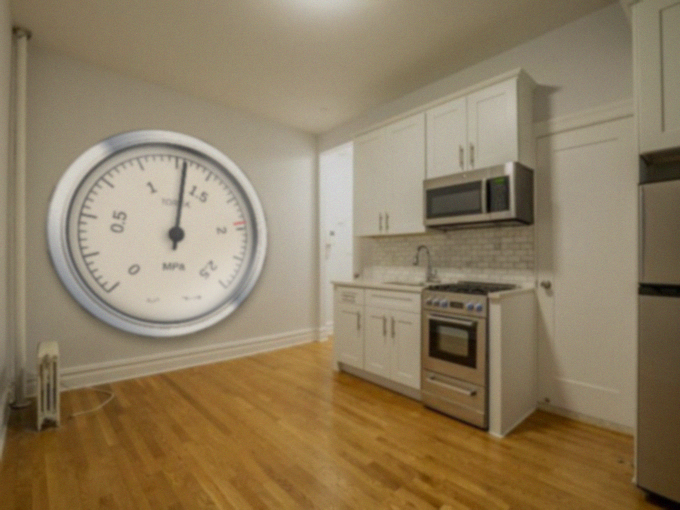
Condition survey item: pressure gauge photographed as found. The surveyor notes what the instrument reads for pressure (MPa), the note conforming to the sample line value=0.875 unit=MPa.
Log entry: value=1.3 unit=MPa
